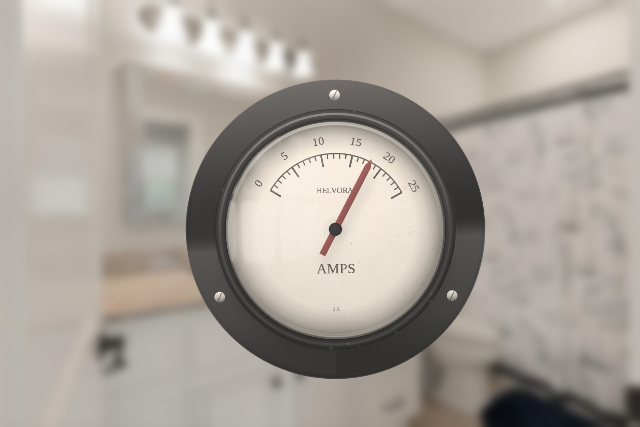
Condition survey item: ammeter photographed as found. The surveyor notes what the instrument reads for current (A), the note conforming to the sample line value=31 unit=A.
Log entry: value=18 unit=A
